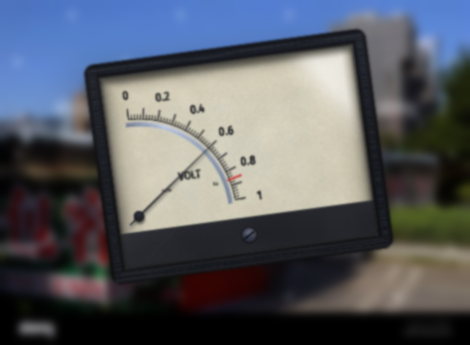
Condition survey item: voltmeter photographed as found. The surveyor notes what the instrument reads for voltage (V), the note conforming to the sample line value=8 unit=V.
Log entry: value=0.6 unit=V
